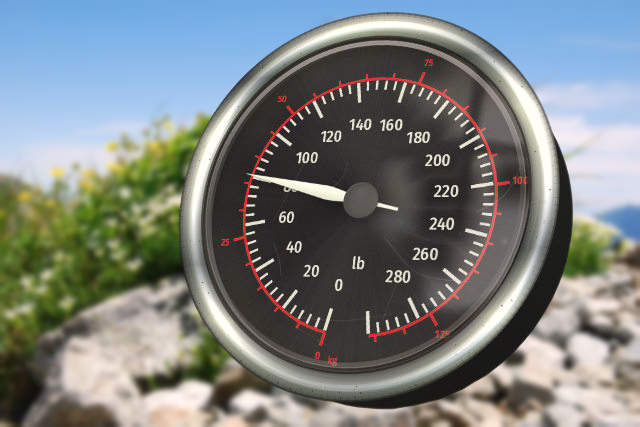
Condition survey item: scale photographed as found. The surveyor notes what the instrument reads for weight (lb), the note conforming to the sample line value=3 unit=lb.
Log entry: value=80 unit=lb
